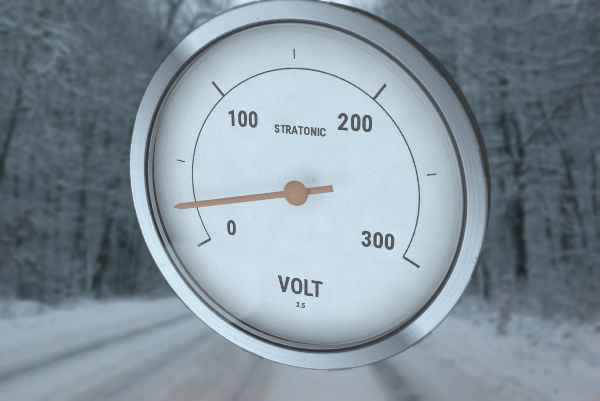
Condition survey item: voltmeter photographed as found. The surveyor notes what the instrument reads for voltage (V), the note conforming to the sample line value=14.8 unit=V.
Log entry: value=25 unit=V
